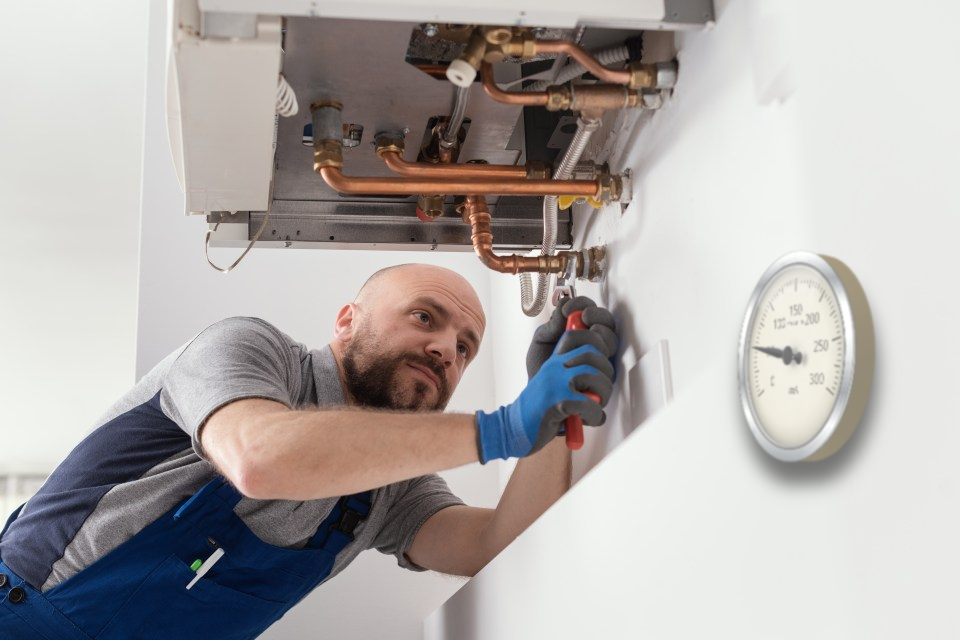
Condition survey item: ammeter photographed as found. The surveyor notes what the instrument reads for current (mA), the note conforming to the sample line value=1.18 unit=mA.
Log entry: value=50 unit=mA
